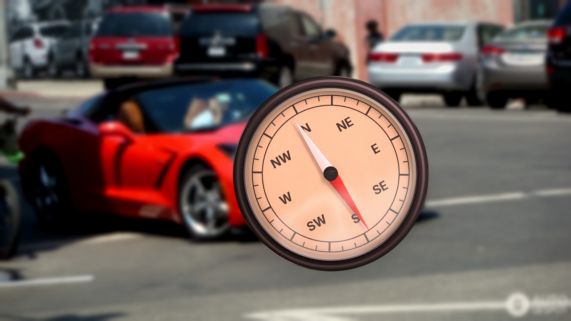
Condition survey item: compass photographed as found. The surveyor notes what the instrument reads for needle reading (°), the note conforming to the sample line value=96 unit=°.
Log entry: value=175 unit=°
